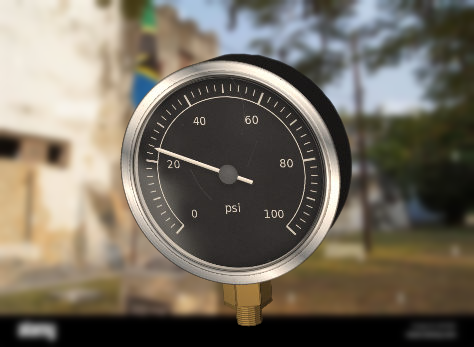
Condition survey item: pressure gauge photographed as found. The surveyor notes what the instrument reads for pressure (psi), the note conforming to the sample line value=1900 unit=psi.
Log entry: value=24 unit=psi
